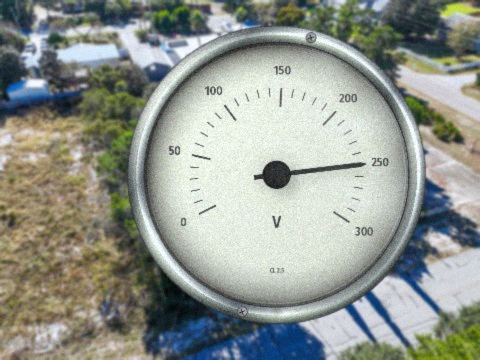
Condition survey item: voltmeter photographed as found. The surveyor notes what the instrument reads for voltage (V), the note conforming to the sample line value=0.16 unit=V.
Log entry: value=250 unit=V
